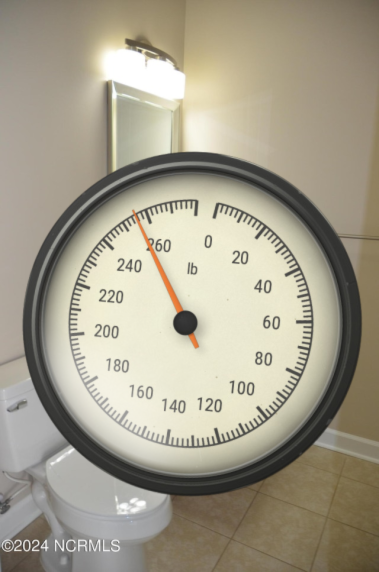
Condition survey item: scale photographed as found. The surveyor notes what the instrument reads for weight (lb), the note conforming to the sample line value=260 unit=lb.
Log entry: value=256 unit=lb
